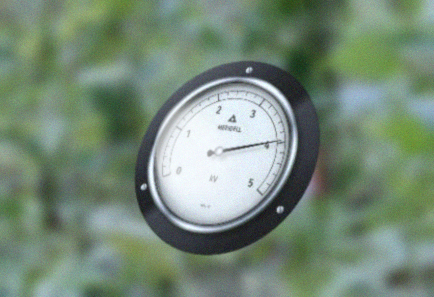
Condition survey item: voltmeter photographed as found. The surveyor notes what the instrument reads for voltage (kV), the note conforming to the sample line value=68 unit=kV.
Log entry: value=4 unit=kV
